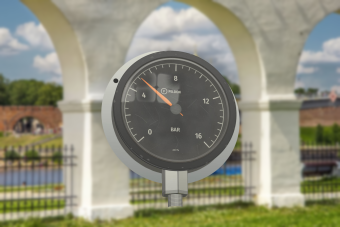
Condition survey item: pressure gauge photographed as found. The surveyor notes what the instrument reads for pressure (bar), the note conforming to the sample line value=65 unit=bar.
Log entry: value=5 unit=bar
